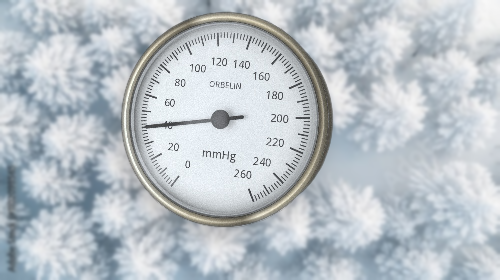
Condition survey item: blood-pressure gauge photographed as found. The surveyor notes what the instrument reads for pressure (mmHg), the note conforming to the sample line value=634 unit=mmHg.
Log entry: value=40 unit=mmHg
